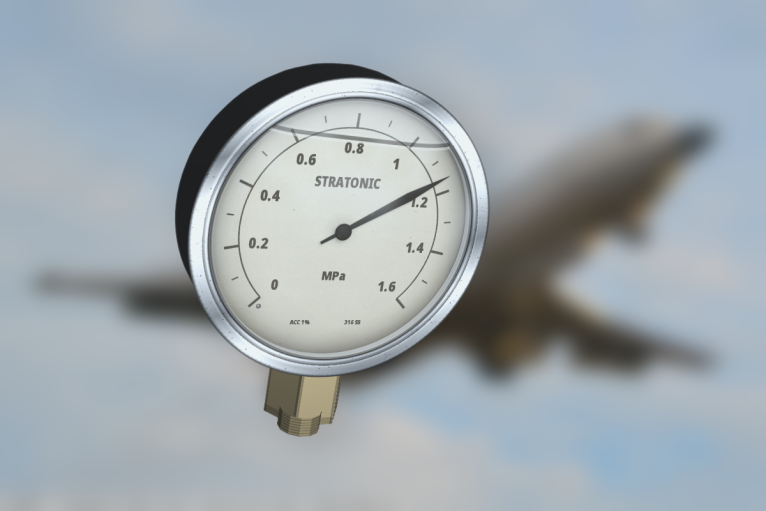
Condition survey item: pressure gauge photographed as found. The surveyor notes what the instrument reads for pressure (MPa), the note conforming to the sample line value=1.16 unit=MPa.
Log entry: value=1.15 unit=MPa
